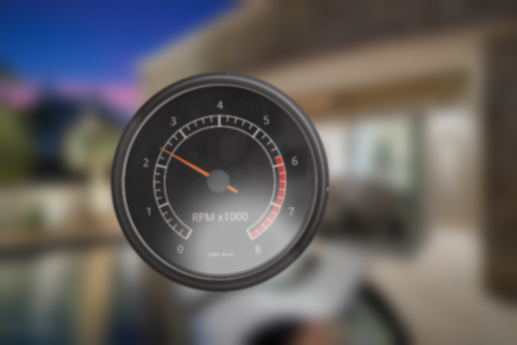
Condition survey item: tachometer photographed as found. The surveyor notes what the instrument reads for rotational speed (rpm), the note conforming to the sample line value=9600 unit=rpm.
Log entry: value=2400 unit=rpm
